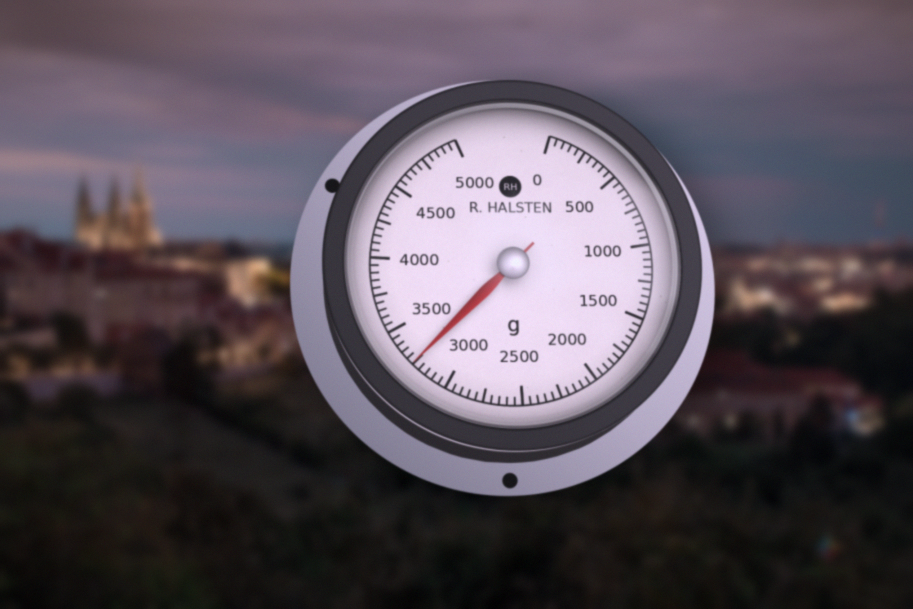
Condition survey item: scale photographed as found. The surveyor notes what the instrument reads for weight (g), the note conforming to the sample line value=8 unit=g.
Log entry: value=3250 unit=g
